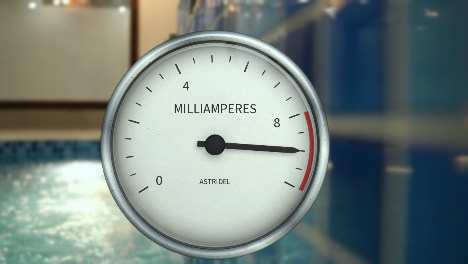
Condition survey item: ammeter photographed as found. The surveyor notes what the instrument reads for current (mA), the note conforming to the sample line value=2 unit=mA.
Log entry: value=9 unit=mA
